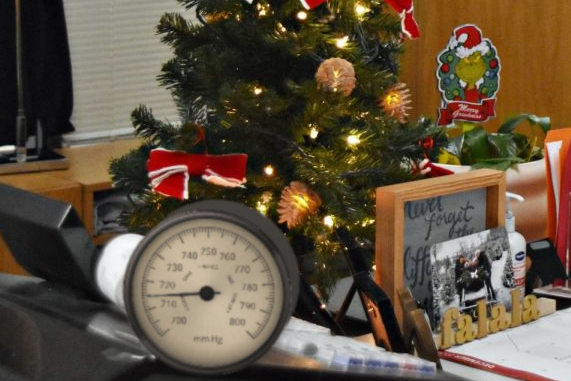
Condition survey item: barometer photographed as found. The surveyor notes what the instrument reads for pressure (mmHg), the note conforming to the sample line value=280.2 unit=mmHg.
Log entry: value=715 unit=mmHg
